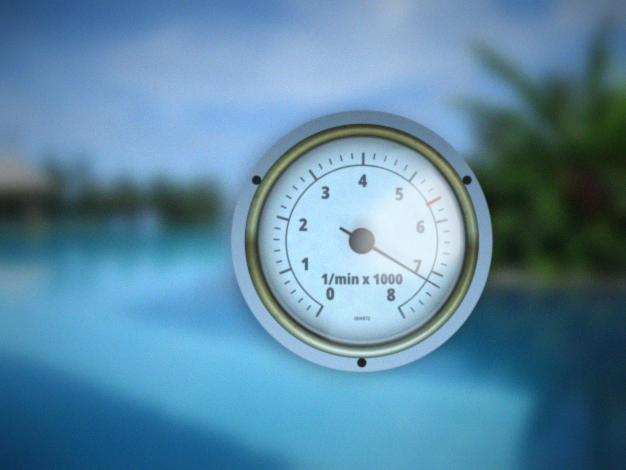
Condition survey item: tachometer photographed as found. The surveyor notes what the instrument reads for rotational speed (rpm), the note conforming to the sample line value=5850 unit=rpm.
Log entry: value=7200 unit=rpm
